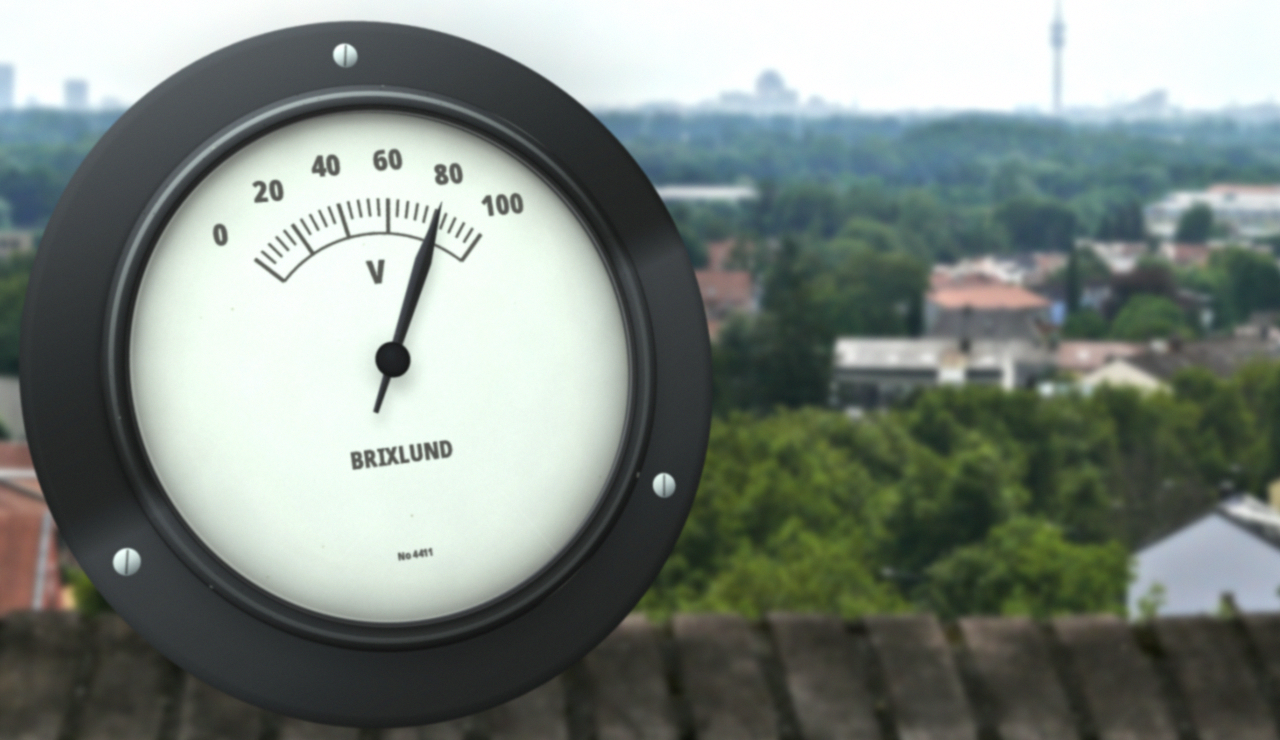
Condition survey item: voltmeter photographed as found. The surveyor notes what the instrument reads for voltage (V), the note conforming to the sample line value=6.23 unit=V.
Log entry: value=80 unit=V
